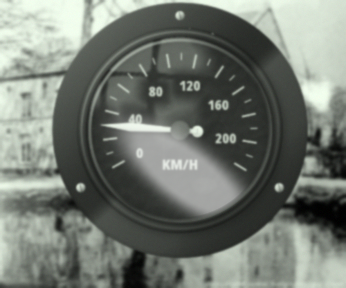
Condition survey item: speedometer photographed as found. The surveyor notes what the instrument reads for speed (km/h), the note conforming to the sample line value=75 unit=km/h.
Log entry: value=30 unit=km/h
